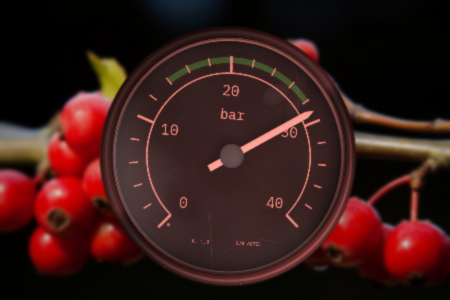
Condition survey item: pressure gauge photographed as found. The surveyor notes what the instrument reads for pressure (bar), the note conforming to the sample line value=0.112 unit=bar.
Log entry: value=29 unit=bar
